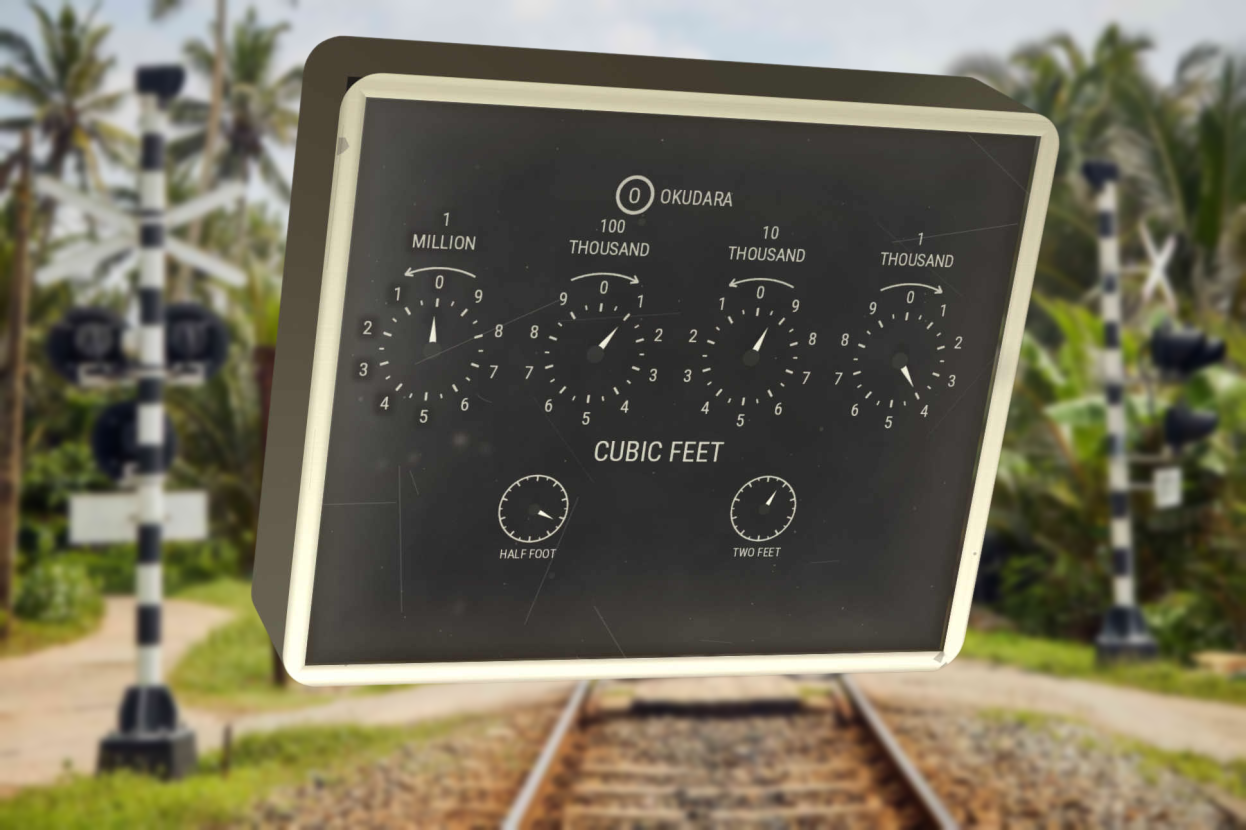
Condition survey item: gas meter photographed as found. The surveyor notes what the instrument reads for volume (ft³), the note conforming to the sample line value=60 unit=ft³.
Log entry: value=9400 unit=ft³
